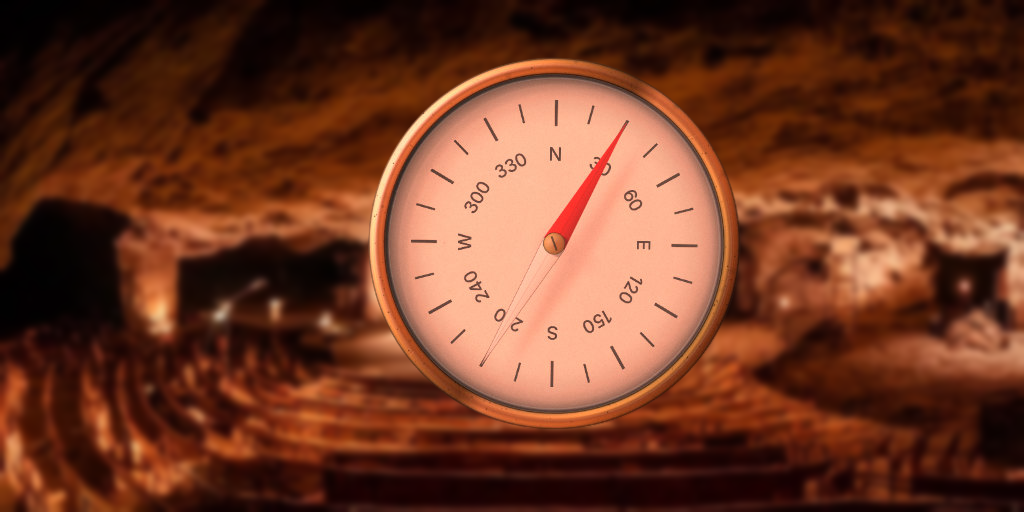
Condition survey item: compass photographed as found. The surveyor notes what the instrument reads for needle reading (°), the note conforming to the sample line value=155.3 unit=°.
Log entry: value=30 unit=°
